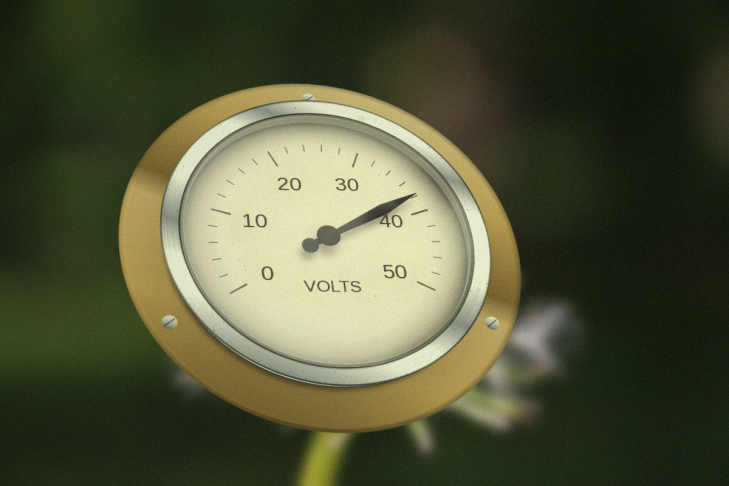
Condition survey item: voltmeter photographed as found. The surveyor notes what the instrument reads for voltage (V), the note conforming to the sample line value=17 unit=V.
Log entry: value=38 unit=V
